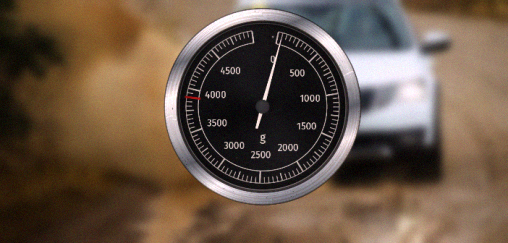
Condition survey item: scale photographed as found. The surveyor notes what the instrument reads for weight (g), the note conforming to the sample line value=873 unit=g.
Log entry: value=50 unit=g
